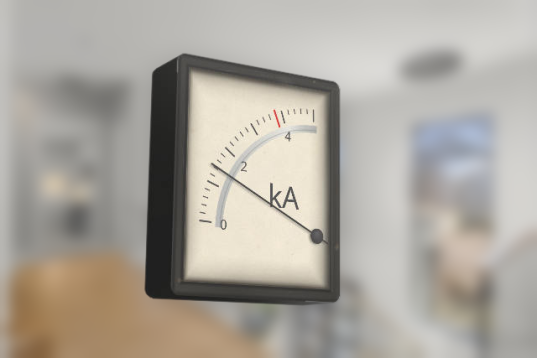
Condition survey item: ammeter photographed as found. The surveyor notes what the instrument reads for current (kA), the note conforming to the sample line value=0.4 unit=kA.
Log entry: value=1.4 unit=kA
